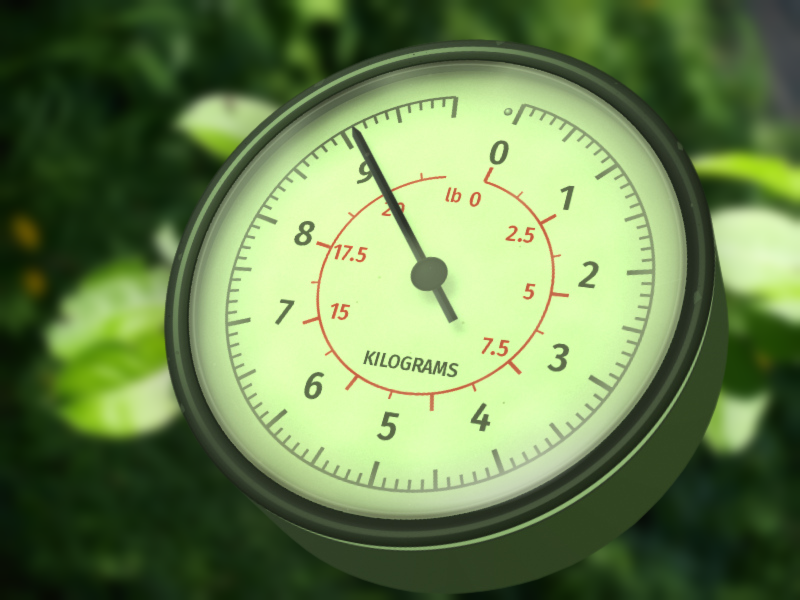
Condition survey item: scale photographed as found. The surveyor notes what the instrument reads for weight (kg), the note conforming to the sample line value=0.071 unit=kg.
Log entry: value=9.1 unit=kg
